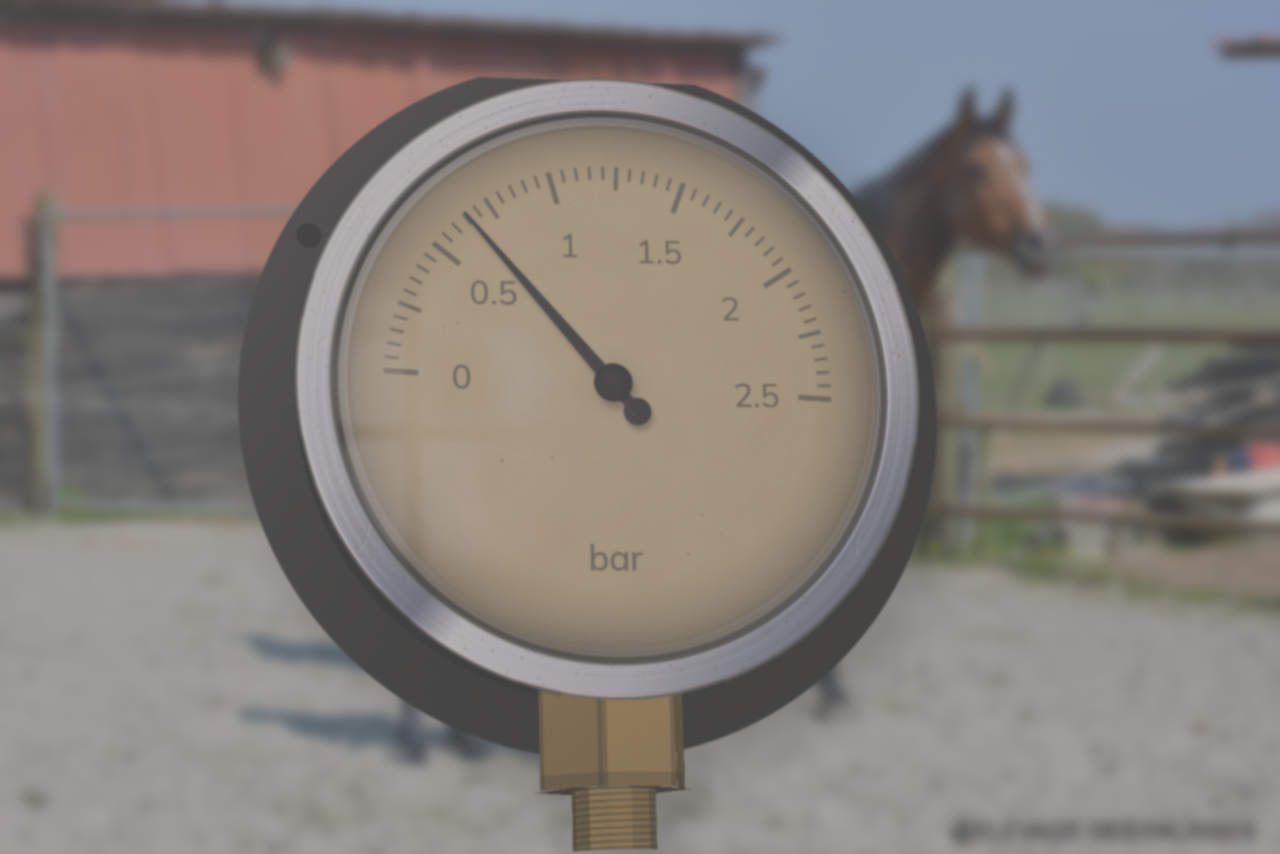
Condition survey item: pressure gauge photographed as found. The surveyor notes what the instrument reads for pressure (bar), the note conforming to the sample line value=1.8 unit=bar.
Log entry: value=0.65 unit=bar
